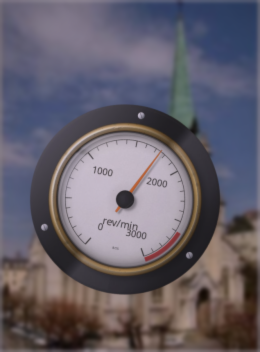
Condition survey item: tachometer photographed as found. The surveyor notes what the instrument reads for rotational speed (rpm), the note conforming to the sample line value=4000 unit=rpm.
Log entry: value=1750 unit=rpm
